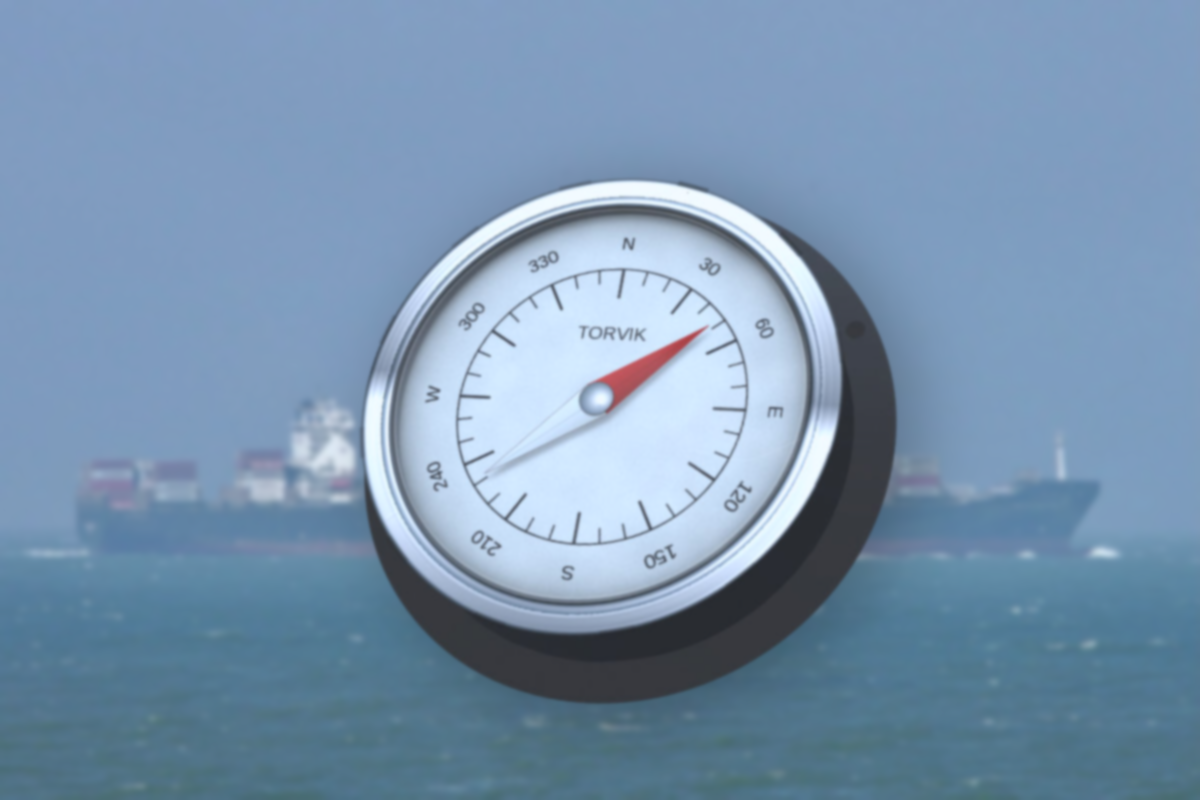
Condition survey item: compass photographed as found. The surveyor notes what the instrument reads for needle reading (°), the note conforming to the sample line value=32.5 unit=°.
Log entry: value=50 unit=°
